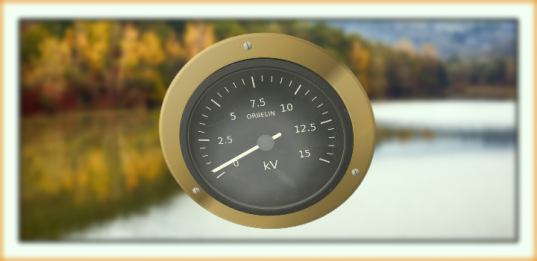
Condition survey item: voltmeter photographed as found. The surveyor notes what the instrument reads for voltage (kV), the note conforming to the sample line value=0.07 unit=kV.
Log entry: value=0.5 unit=kV
